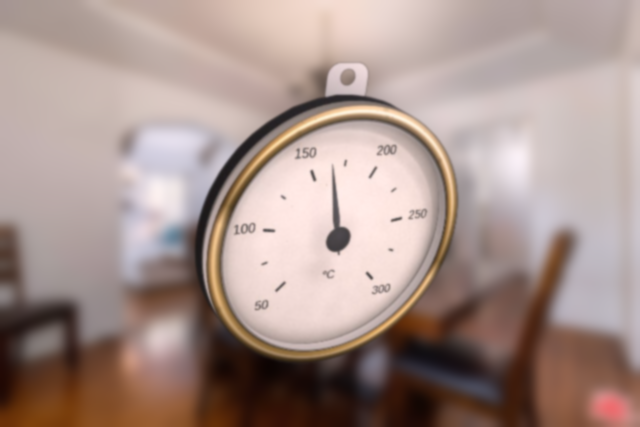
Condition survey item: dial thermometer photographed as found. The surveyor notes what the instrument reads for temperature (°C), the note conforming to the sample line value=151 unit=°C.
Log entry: value=162.5 unit=°C
